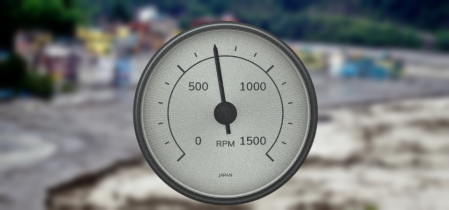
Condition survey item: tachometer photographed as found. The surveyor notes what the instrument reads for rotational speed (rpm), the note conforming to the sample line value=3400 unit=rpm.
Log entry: value=700 unit=rpm
